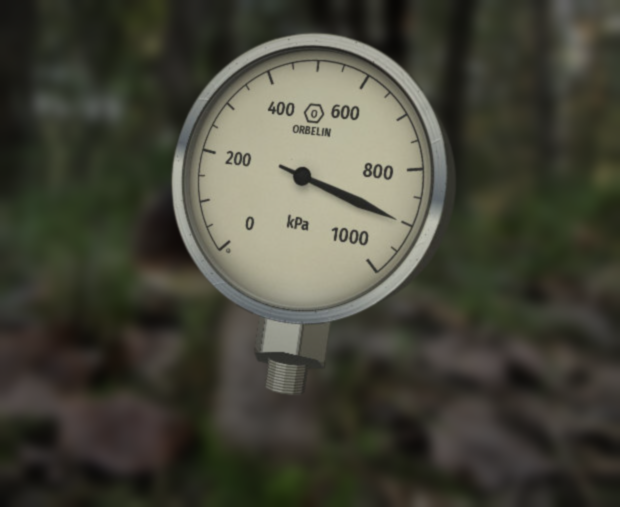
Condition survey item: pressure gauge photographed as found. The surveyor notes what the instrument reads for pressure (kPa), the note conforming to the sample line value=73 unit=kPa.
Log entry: value=900 unit=kPa
